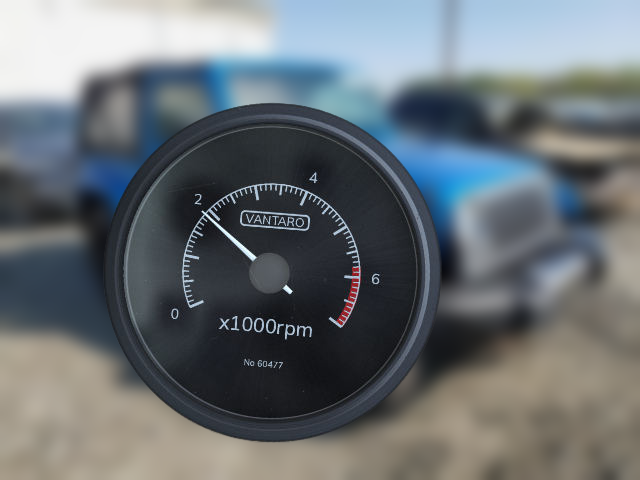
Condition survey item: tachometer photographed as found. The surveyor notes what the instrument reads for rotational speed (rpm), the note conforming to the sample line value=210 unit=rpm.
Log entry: value=1900 unit=rpm
